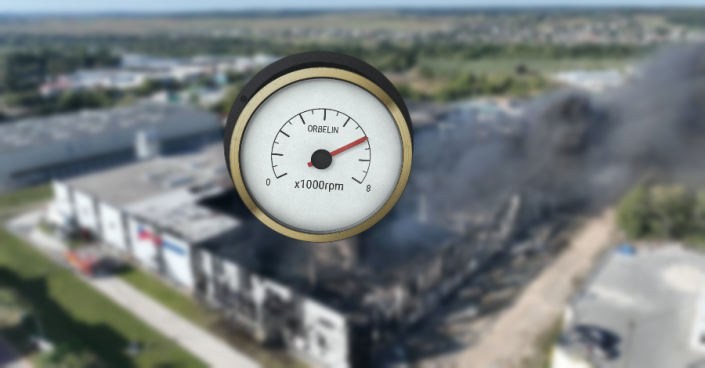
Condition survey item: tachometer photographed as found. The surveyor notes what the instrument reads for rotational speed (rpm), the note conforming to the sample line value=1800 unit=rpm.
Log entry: value=6000 unit=rpm
